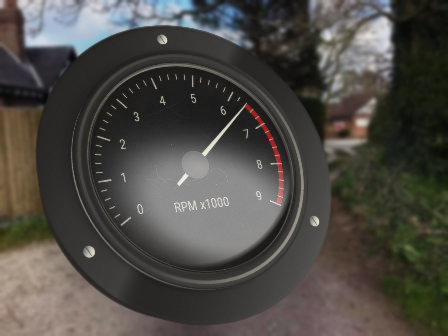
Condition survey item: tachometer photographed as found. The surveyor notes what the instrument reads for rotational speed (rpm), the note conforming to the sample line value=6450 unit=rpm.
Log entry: value=6400 unit=rpm
